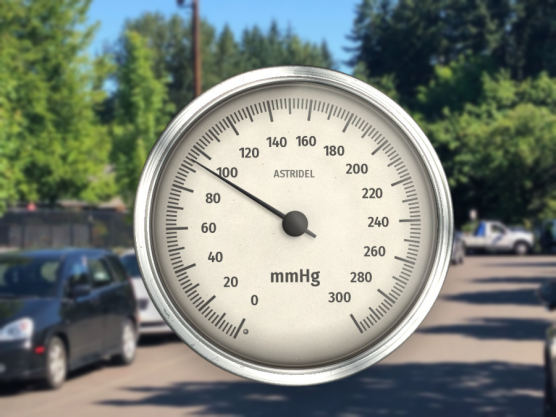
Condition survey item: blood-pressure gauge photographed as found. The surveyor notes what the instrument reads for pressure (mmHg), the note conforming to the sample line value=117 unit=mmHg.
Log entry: value=94 unit=mmHg
